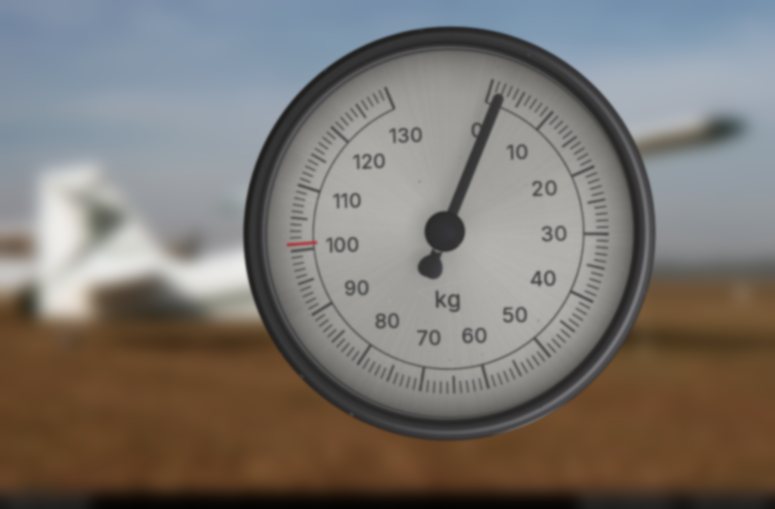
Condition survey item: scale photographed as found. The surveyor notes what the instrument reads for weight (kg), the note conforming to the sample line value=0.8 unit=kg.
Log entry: value=2 unit=kg
